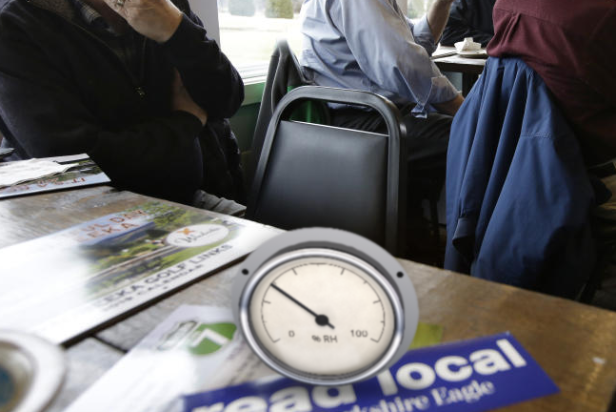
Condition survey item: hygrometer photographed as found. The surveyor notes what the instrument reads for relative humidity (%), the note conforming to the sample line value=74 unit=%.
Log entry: value=30 unit=%
